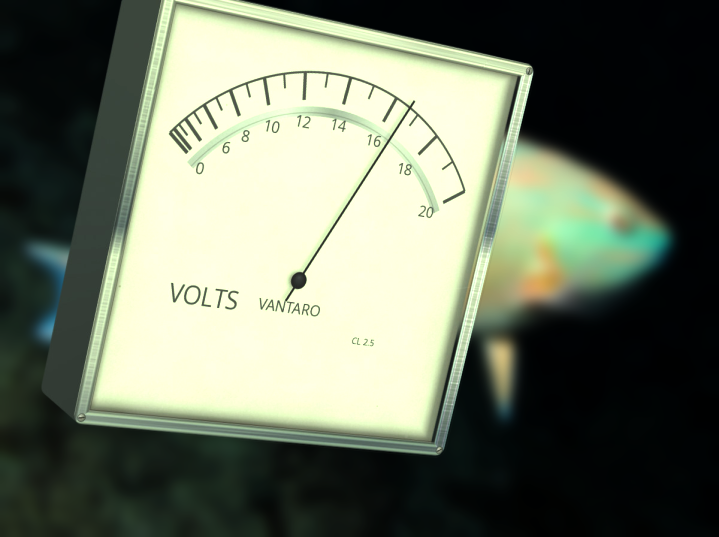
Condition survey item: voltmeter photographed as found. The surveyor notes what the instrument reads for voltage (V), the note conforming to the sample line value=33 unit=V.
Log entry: value=16.5 unit=V
